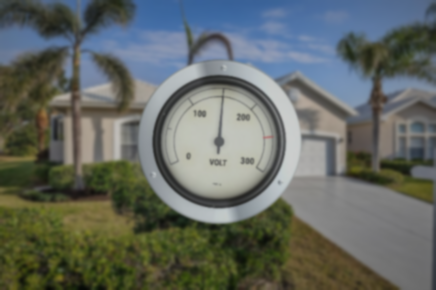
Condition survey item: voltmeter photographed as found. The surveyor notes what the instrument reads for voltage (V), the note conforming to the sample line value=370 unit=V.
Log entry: value=150 unit=V
